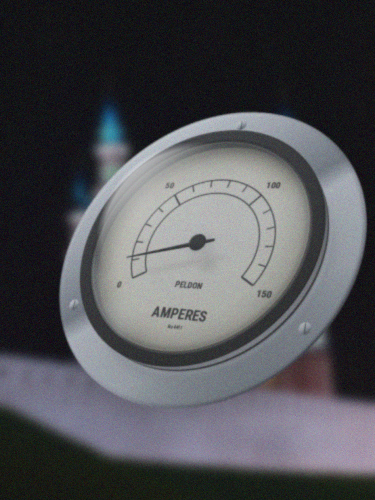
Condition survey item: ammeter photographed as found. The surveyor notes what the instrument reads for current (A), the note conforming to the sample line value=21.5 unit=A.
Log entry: value=10 unit=A
